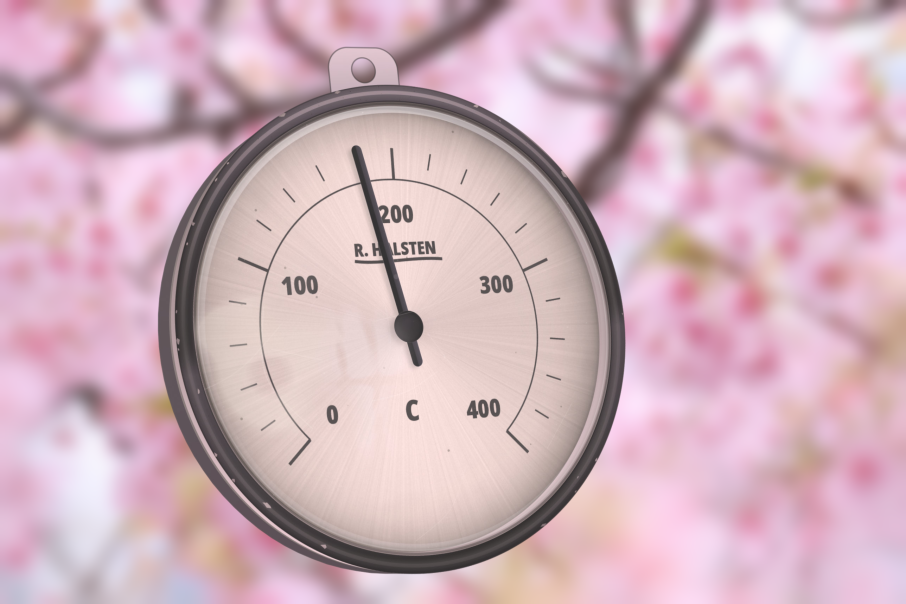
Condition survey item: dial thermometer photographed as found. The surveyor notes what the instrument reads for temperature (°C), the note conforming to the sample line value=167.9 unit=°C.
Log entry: value=180 unit=°C
